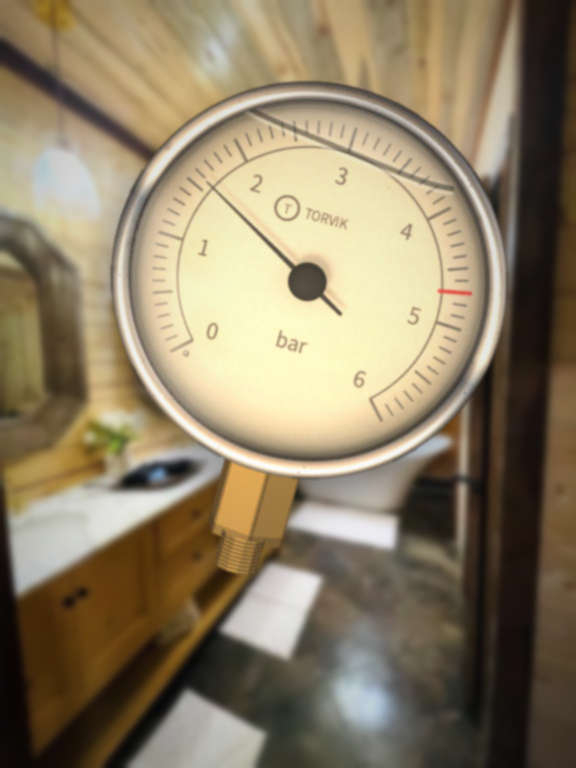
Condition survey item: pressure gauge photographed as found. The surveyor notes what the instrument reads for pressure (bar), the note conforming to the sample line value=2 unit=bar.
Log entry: value=1.6 unit=bar
